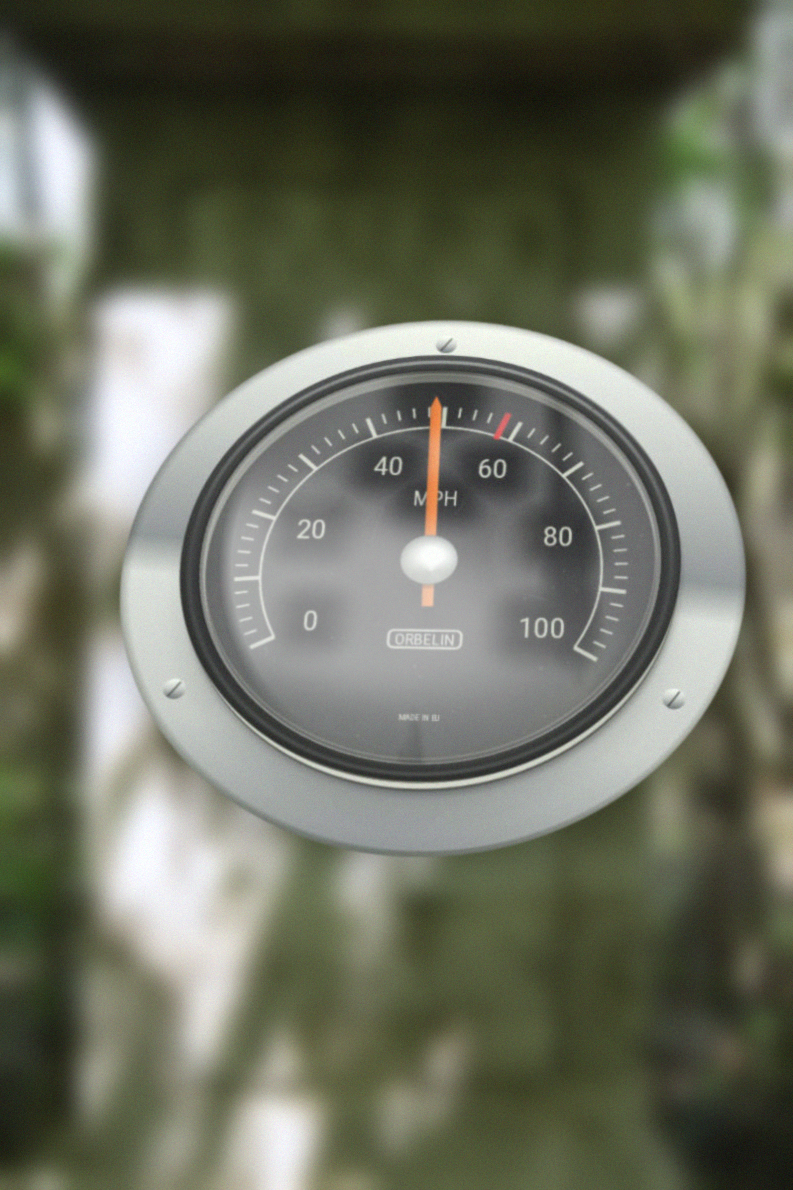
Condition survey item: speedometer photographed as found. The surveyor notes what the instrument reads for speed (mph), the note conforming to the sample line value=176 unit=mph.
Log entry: value=49 unit=mph
